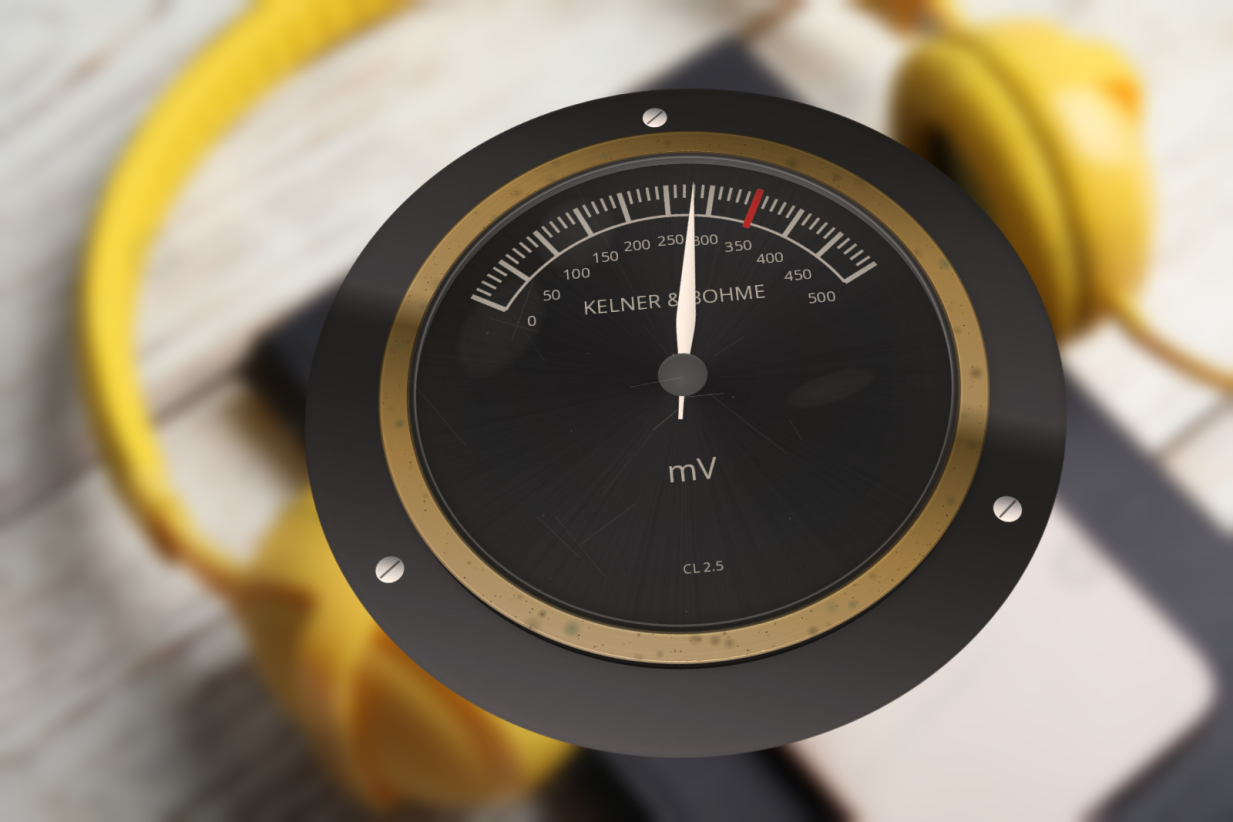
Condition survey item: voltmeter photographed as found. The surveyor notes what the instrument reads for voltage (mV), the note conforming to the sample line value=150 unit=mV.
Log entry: value=280 unit=mV
